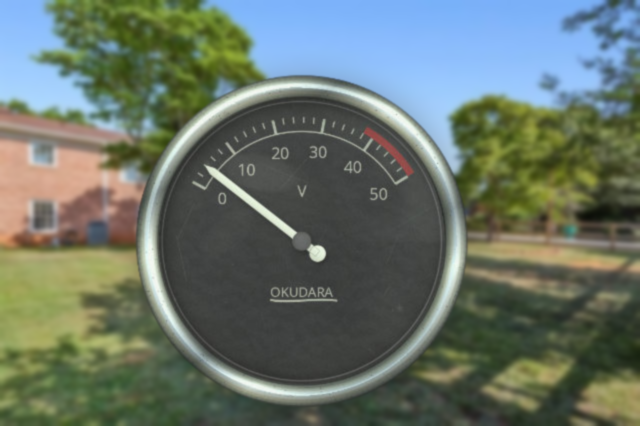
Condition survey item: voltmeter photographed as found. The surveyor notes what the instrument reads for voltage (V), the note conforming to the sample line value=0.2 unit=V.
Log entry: value=4 unit=V
